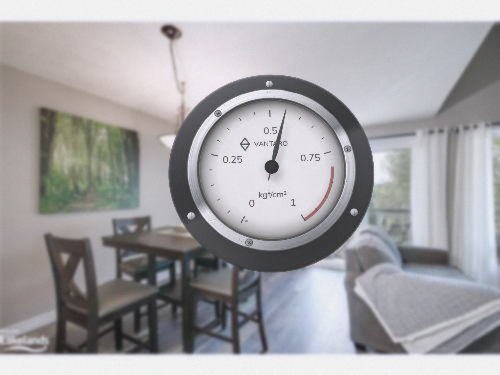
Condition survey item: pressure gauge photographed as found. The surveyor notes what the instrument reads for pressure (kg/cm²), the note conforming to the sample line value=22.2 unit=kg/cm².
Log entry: value=0.55 unit=kg/cm²
